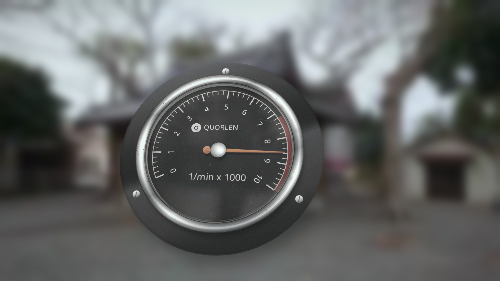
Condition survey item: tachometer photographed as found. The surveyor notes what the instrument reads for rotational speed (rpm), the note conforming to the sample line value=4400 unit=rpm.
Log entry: value=8600 unit=rpm
